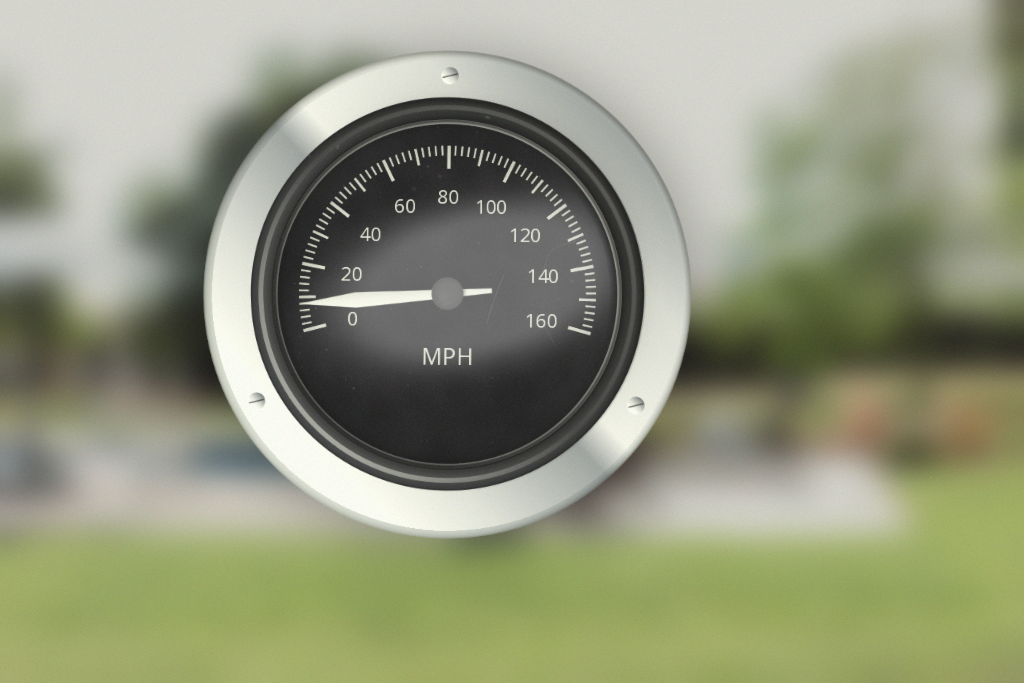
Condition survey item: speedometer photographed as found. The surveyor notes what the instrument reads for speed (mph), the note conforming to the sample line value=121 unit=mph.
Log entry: value=8 unit=mph
